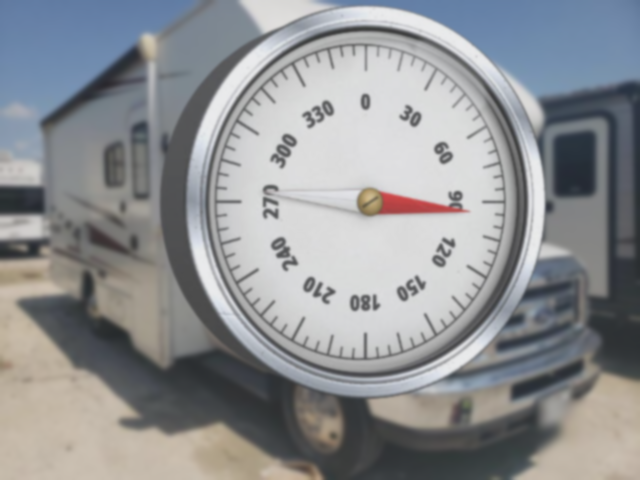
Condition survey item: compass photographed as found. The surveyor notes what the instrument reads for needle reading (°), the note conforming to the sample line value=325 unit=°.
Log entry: value=95 unit=°
